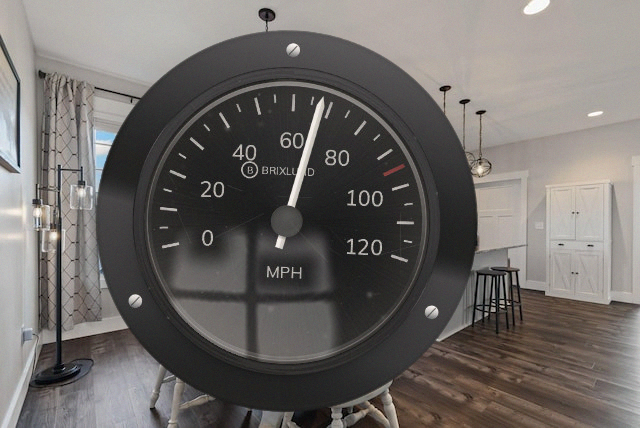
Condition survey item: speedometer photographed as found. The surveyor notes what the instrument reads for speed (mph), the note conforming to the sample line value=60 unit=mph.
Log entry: value=67.5 unit=mph
